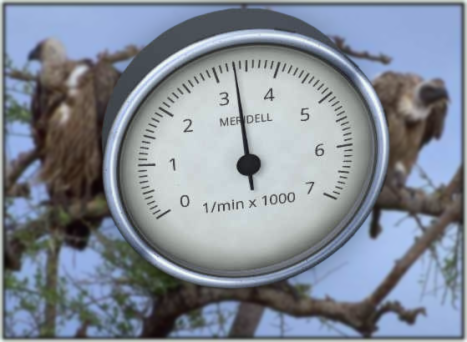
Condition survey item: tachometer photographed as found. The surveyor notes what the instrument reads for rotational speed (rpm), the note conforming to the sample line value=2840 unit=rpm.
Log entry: value=3300 unit=rpm
